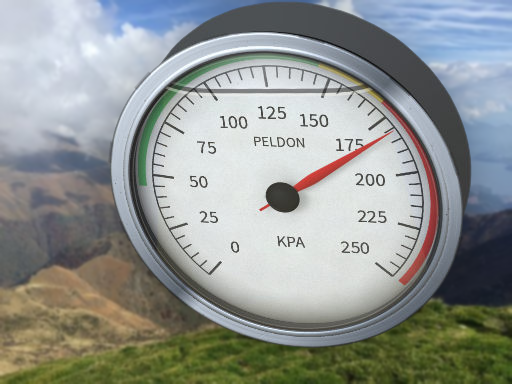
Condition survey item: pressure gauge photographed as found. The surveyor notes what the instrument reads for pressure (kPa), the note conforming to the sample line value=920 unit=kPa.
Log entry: value=180 unit=kPa
